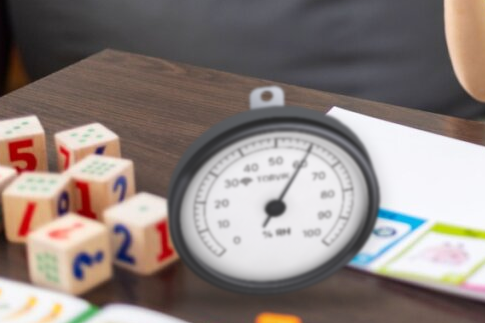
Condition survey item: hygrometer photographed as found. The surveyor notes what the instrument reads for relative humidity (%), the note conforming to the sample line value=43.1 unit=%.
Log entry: value=60 unit=%
